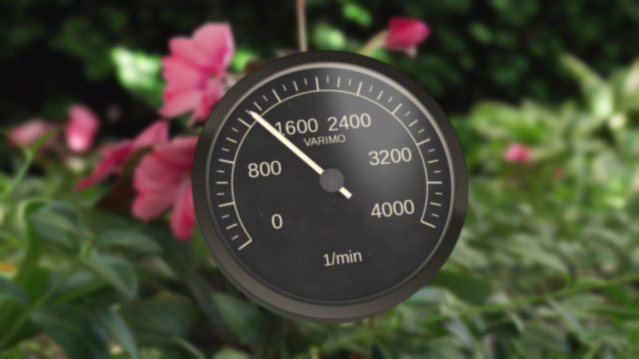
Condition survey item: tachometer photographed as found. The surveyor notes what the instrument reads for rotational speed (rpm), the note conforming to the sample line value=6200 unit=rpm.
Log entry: value=1300 unit=rpm
